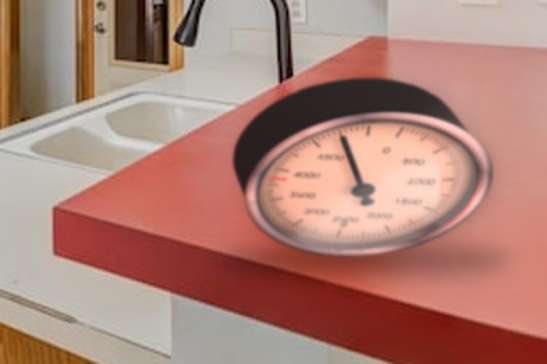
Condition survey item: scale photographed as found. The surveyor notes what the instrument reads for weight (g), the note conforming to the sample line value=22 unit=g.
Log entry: value=4750 unit=g
